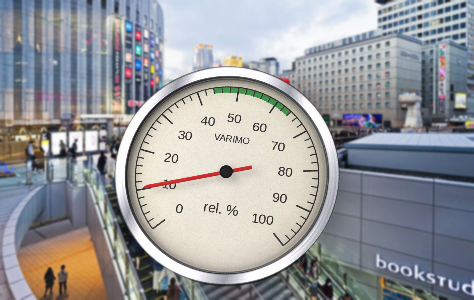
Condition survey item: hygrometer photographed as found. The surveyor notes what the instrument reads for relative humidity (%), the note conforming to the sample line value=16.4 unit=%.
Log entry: value=10 unit=%
